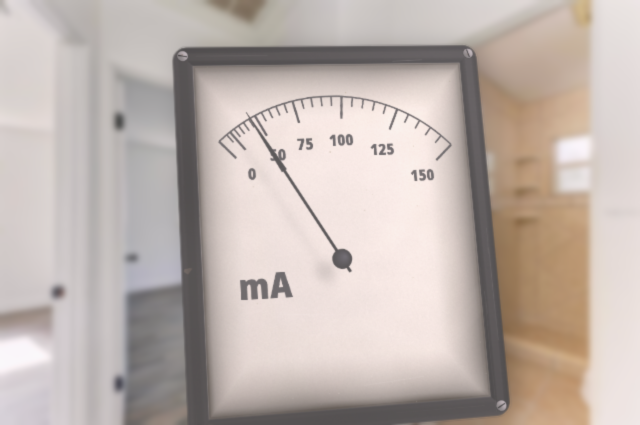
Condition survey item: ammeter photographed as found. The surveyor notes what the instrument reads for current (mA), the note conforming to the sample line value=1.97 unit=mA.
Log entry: value=45 unit=mA
